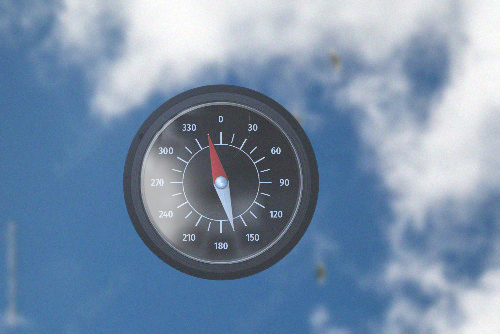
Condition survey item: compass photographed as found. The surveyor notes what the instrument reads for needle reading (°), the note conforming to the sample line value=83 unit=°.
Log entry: value=345 unit=°
